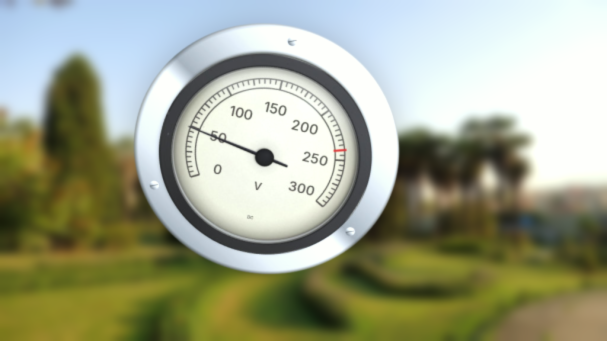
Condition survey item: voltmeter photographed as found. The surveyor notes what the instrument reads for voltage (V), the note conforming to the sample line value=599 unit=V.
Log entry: value=50 unit=V
